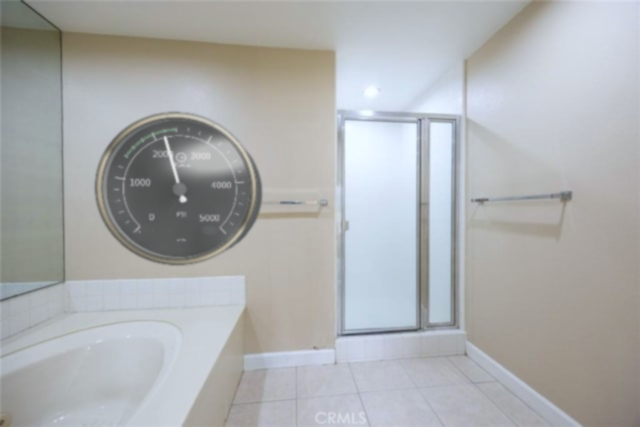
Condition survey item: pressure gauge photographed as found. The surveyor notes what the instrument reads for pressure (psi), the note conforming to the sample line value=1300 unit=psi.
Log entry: value=2200 unit=psi
